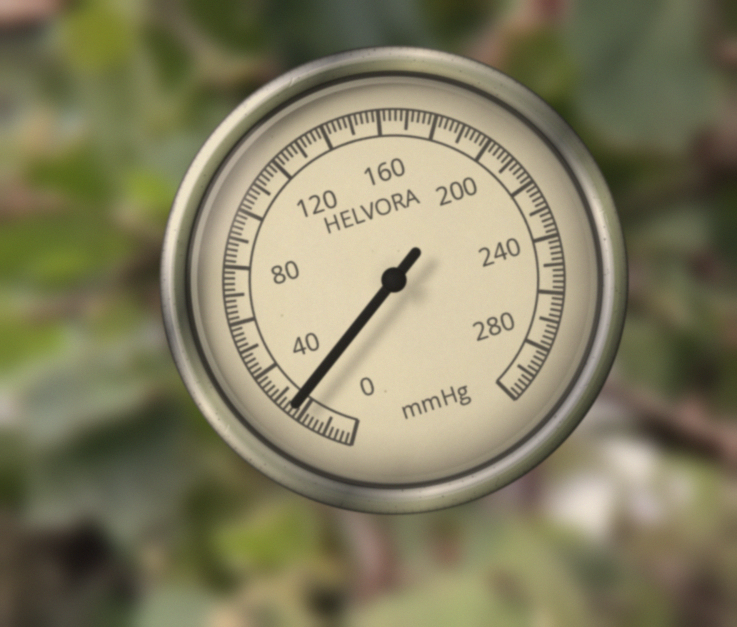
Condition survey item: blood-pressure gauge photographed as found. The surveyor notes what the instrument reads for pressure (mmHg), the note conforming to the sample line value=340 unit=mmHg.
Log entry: value=24 unit=mmHg
